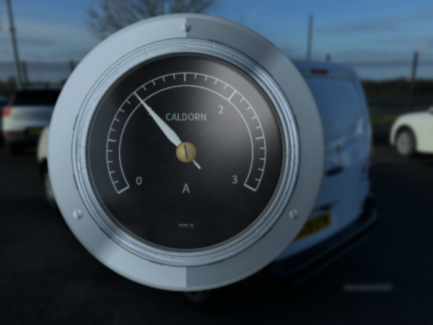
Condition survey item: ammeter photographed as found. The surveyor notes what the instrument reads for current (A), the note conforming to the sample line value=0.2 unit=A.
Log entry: value=1 unit=A
